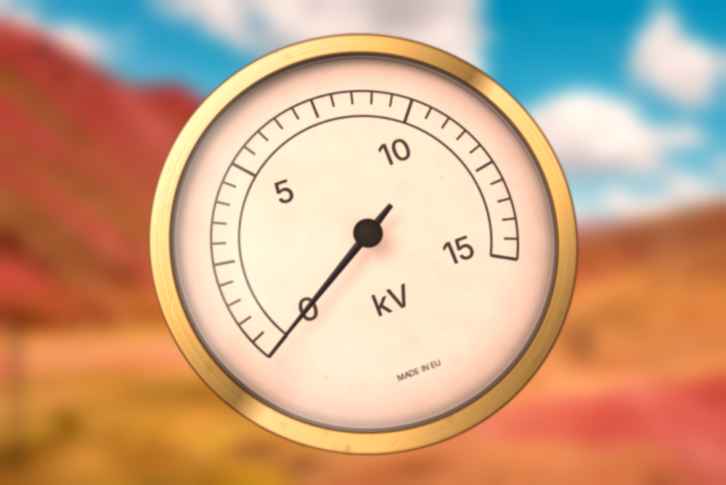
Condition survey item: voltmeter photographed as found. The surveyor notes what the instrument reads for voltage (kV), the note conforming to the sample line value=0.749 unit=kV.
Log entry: value=0 unit=kV
